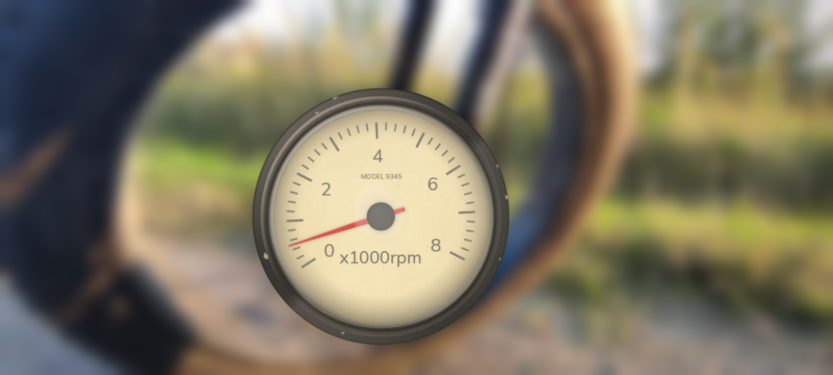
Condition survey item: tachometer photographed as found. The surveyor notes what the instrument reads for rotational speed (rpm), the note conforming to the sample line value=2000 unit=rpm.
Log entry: value=500 unit=rpm
